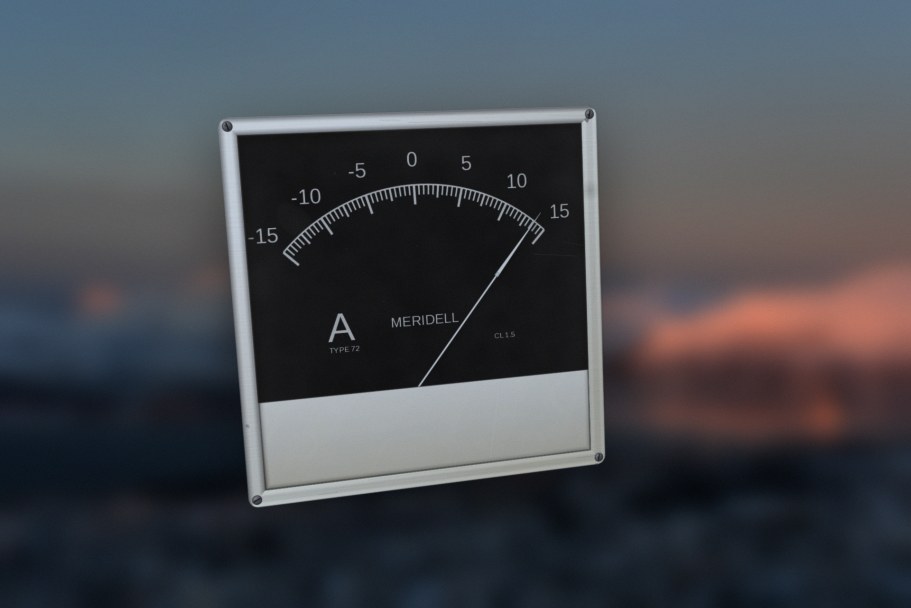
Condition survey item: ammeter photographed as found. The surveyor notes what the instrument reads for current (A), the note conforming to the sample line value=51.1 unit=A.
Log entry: value=13.5 unit=A
